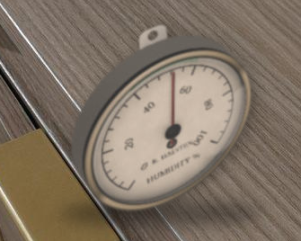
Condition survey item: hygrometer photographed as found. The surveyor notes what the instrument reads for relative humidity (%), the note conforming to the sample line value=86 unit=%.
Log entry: value=52 unit=%
